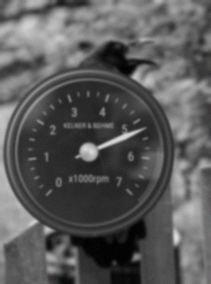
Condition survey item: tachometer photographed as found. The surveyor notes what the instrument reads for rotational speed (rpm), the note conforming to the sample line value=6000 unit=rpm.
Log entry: value=5250 unit=rpm
